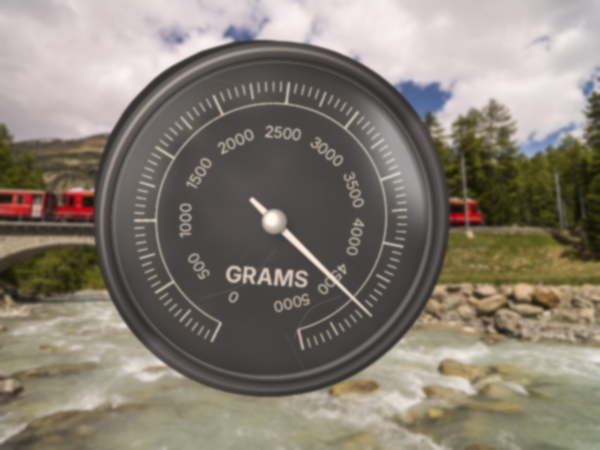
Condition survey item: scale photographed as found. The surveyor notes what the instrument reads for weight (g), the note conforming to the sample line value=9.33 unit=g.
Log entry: value=4500 unit=g
